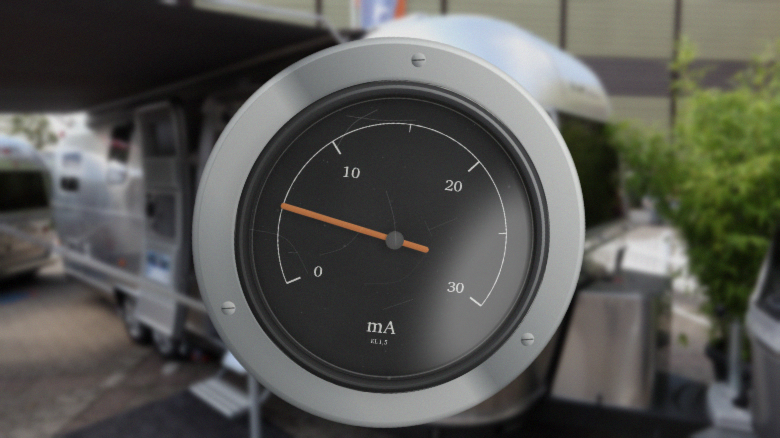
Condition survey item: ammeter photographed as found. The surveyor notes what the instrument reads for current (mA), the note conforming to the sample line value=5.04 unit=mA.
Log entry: value=5 unit=mA
